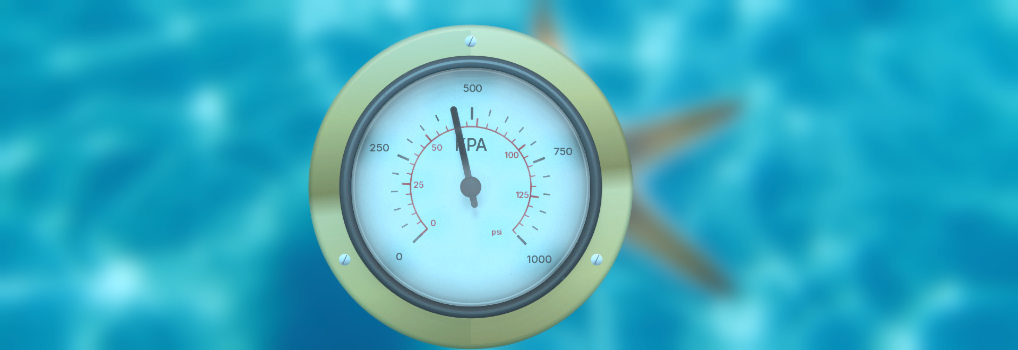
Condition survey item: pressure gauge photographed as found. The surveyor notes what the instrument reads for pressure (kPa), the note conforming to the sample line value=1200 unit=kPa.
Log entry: value=450 unit=kPa
